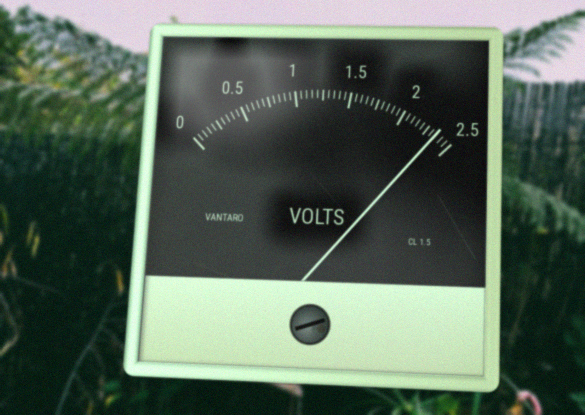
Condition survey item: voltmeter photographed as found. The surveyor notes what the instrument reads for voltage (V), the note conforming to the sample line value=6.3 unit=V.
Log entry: value=2.35 unit=V
